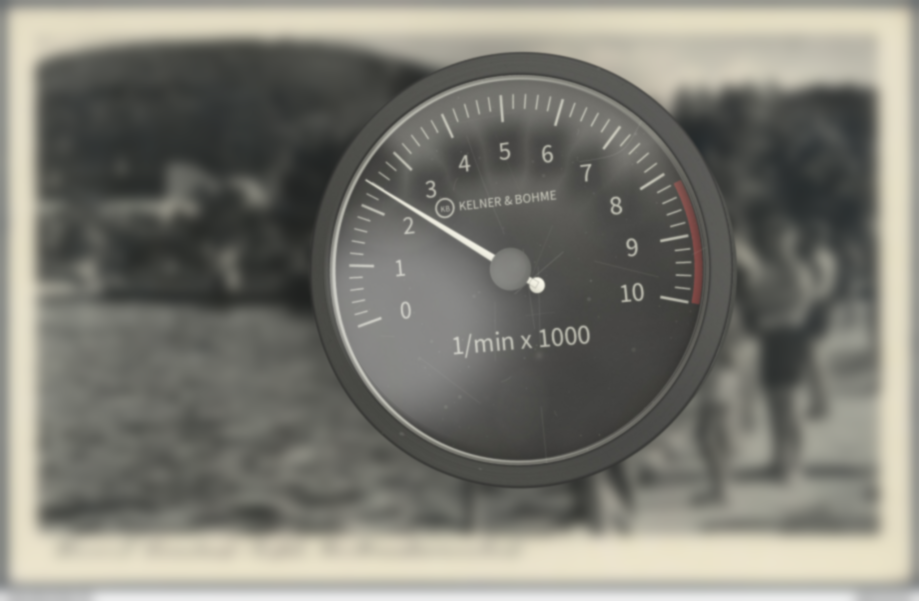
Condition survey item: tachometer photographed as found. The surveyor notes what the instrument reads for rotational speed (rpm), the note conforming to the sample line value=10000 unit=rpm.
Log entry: value=2400 unit=rpm
